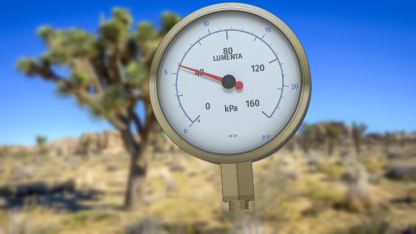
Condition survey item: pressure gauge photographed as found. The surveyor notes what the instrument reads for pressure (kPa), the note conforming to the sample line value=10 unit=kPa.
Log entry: value=40 unit=kPa
